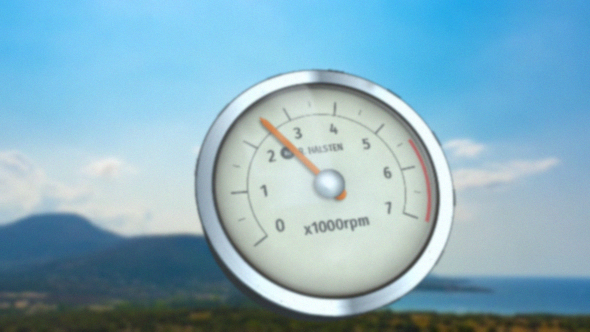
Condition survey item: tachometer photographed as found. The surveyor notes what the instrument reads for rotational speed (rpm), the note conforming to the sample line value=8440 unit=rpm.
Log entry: value=2500 unit=rpm
